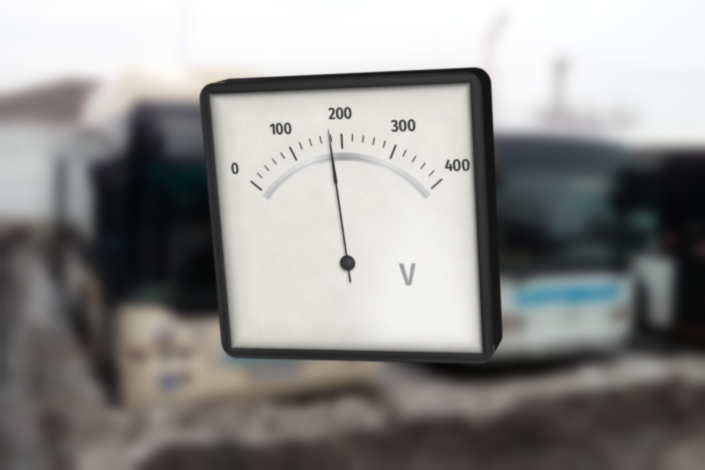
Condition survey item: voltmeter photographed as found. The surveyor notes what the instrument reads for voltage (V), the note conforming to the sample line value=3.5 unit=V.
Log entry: value=180 unit=V
